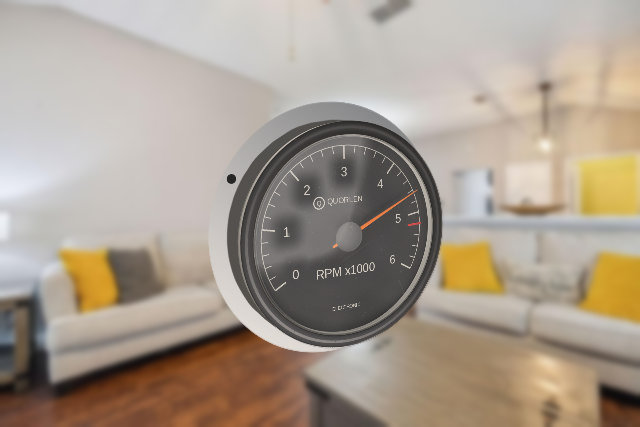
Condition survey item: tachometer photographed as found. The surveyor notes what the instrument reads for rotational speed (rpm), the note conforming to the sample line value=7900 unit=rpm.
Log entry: value=4600 unit=rpm
